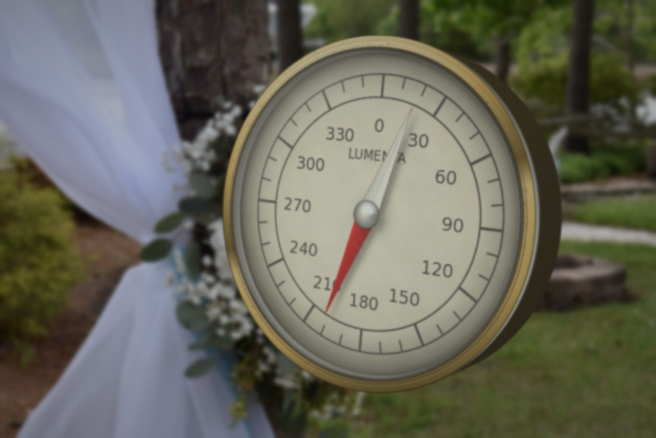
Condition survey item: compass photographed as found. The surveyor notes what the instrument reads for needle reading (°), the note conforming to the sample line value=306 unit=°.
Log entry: value=200 unit=°
